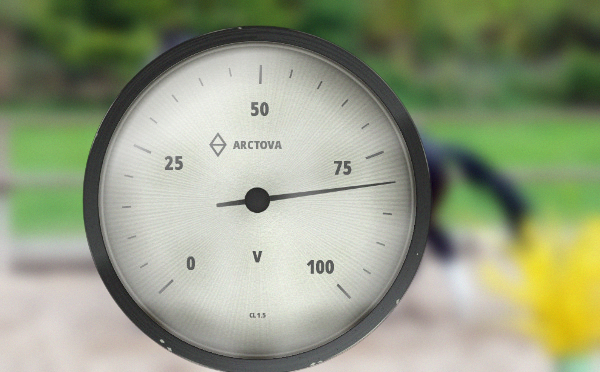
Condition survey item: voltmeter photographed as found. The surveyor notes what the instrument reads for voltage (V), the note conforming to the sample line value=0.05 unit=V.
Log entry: value=80 unit=V
